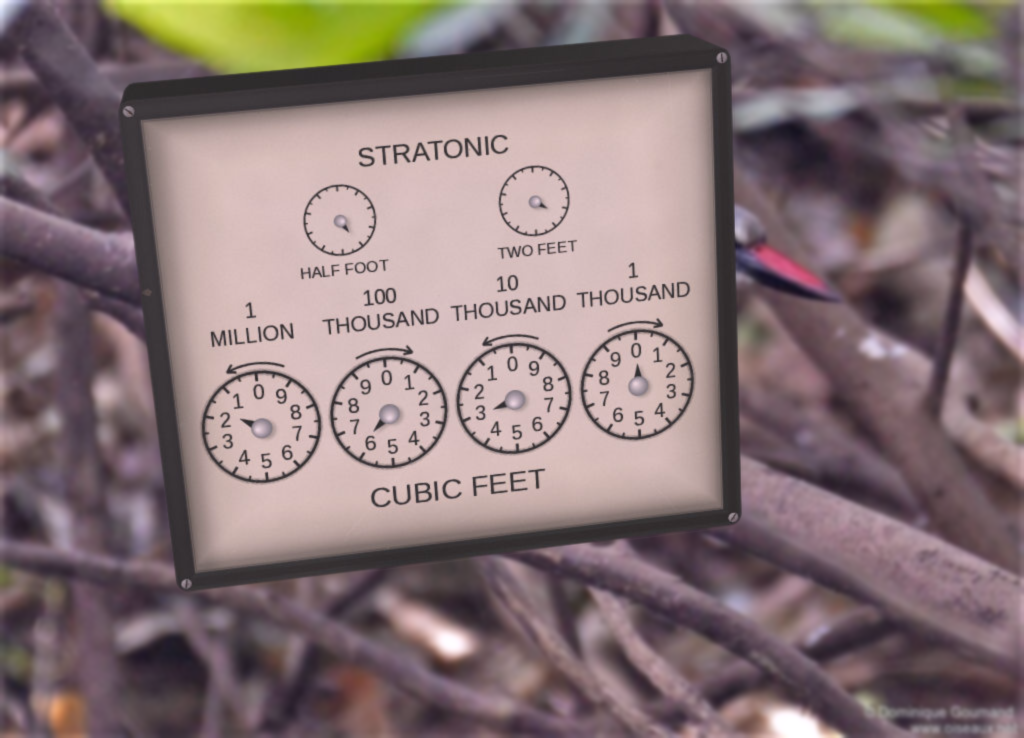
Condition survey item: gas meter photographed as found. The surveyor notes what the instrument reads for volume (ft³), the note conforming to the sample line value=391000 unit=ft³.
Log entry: value=163000 unit=ft³
